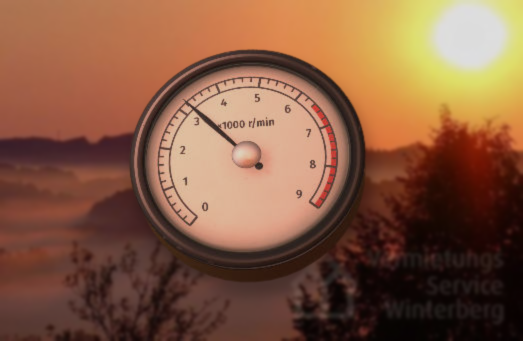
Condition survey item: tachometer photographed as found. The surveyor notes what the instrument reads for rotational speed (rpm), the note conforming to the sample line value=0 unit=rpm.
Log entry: value=3200 unit=rpm
